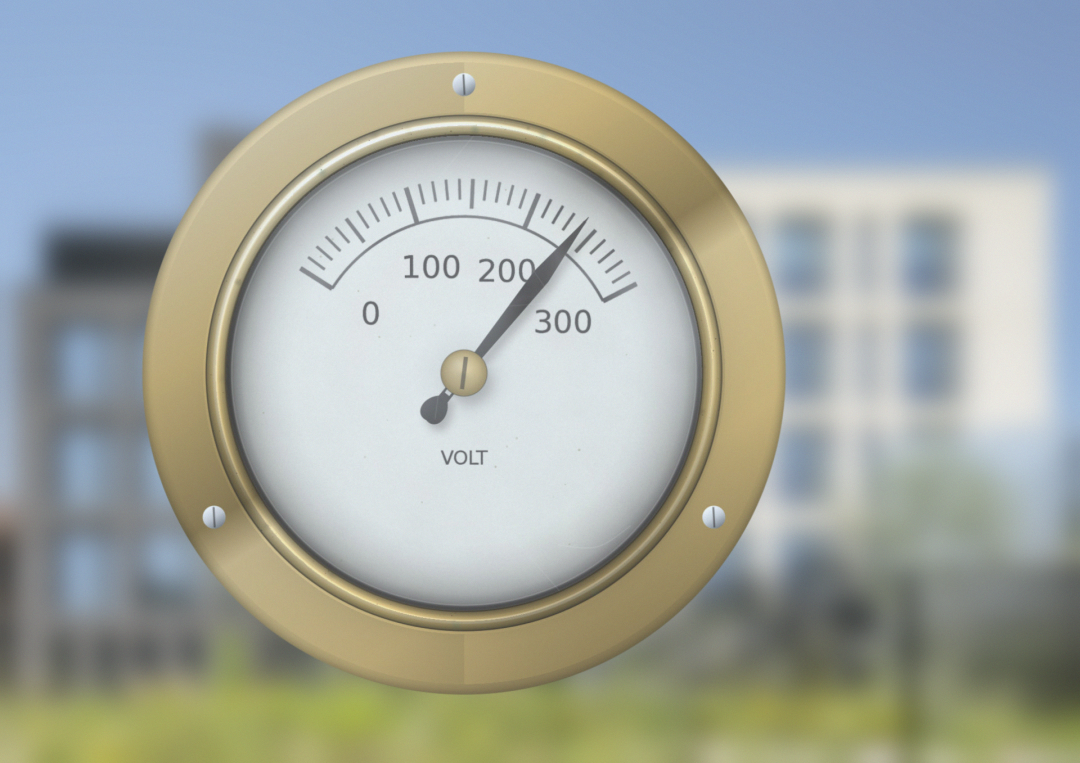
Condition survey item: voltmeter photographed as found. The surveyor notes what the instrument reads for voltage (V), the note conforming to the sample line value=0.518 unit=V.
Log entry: value=240 unit=V
